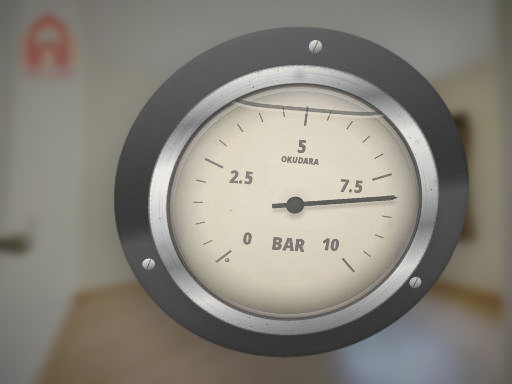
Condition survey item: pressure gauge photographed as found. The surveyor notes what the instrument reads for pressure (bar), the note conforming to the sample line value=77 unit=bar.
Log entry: value=8 unit=bar
